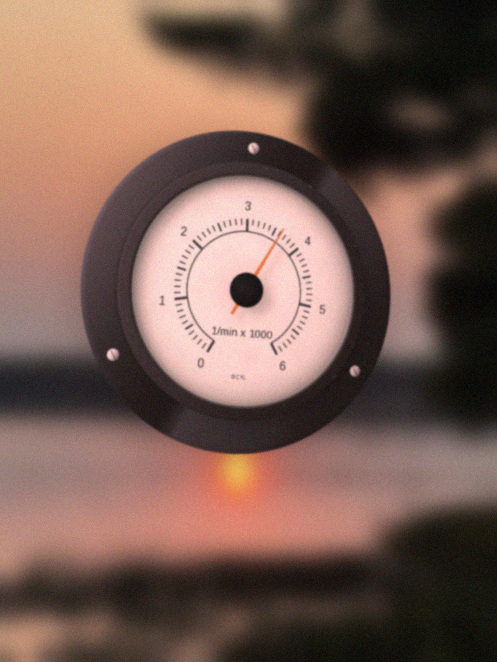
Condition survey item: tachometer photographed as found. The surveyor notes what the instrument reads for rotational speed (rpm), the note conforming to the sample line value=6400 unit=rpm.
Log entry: value=3600 unit=rpm
